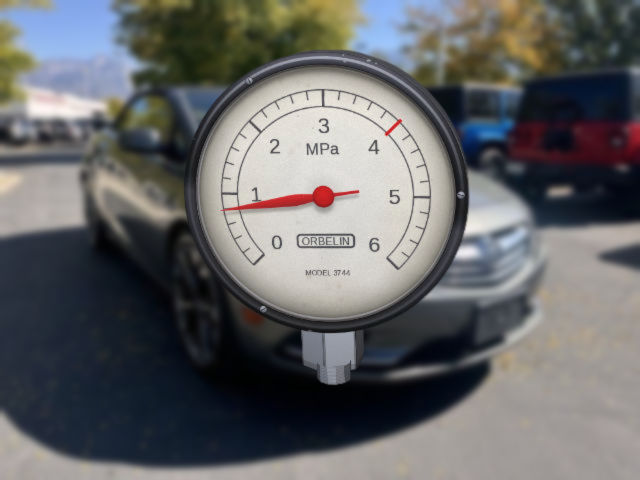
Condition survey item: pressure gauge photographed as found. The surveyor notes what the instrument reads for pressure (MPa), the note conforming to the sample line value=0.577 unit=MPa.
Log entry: value=0.8 unit=MPa
